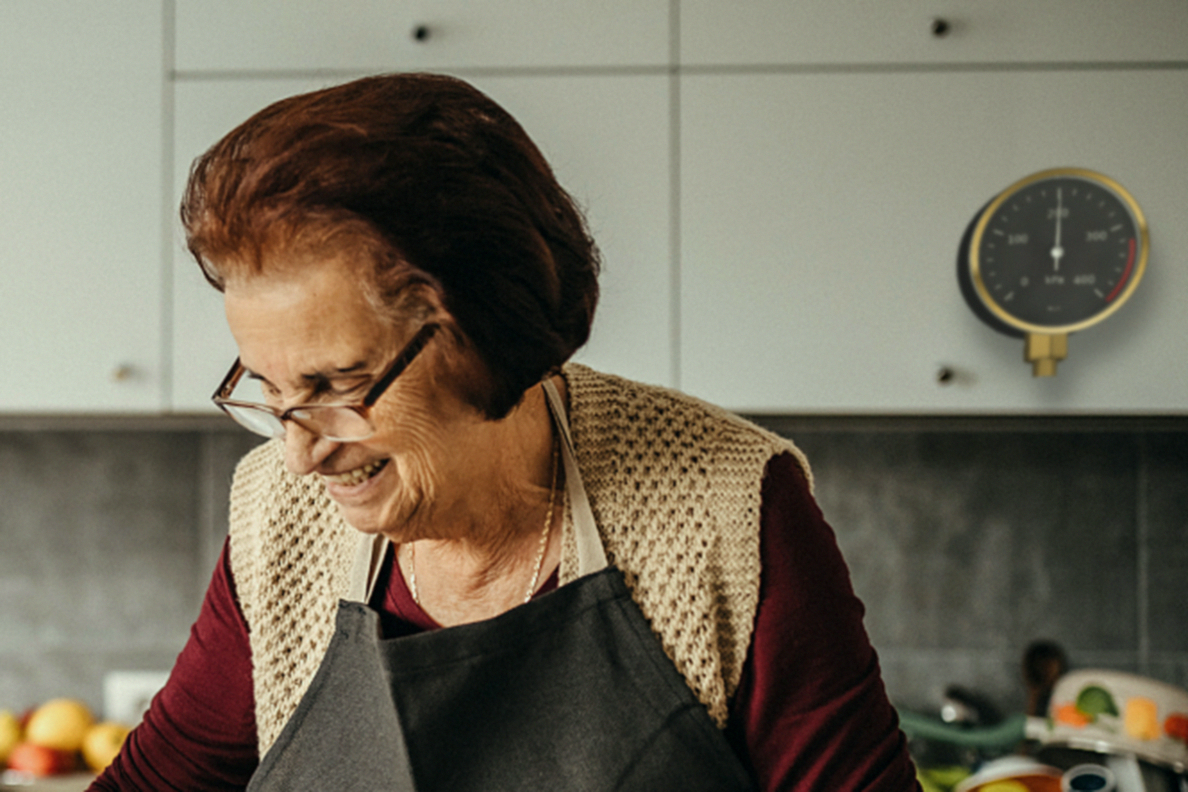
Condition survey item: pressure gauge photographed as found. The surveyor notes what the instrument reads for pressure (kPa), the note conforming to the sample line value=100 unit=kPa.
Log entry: value=200 unit=kPa
